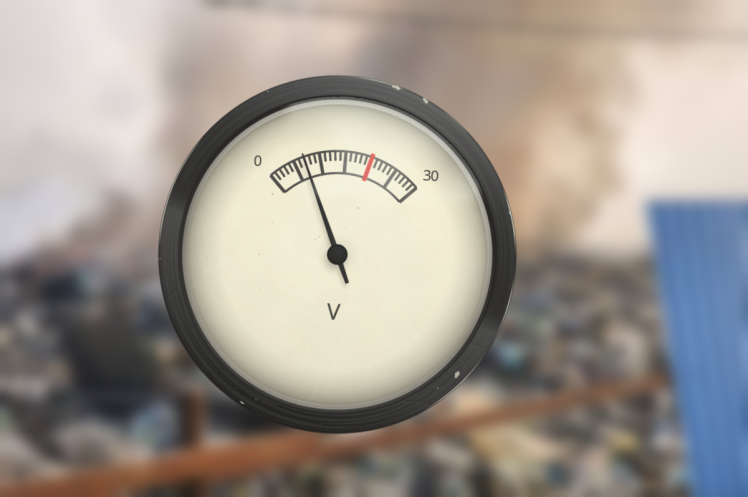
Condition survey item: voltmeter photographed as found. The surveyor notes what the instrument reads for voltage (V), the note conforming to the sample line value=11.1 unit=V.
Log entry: value=7 unit=V
